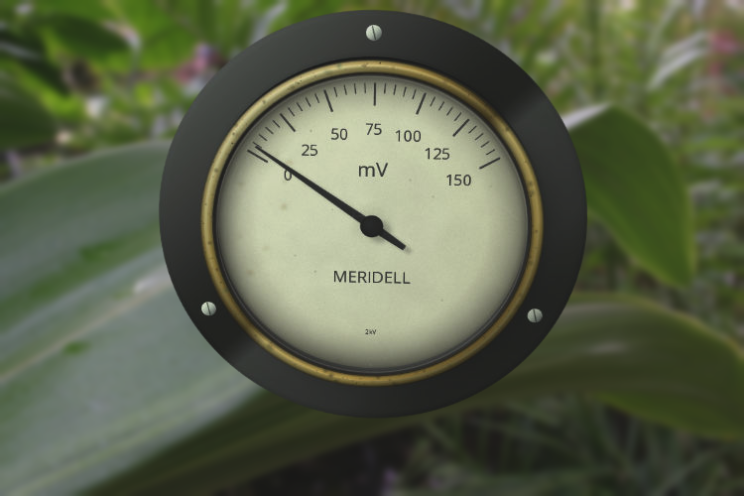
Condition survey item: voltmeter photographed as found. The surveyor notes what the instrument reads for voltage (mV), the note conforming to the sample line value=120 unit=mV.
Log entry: value=5 unit=mV
